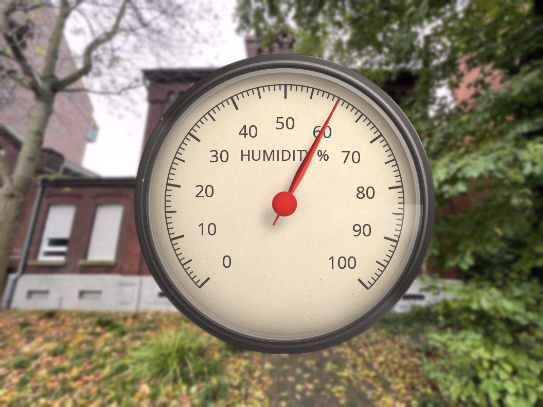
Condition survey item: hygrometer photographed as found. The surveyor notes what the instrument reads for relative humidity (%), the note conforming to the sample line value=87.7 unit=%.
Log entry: value=60 unit=%
